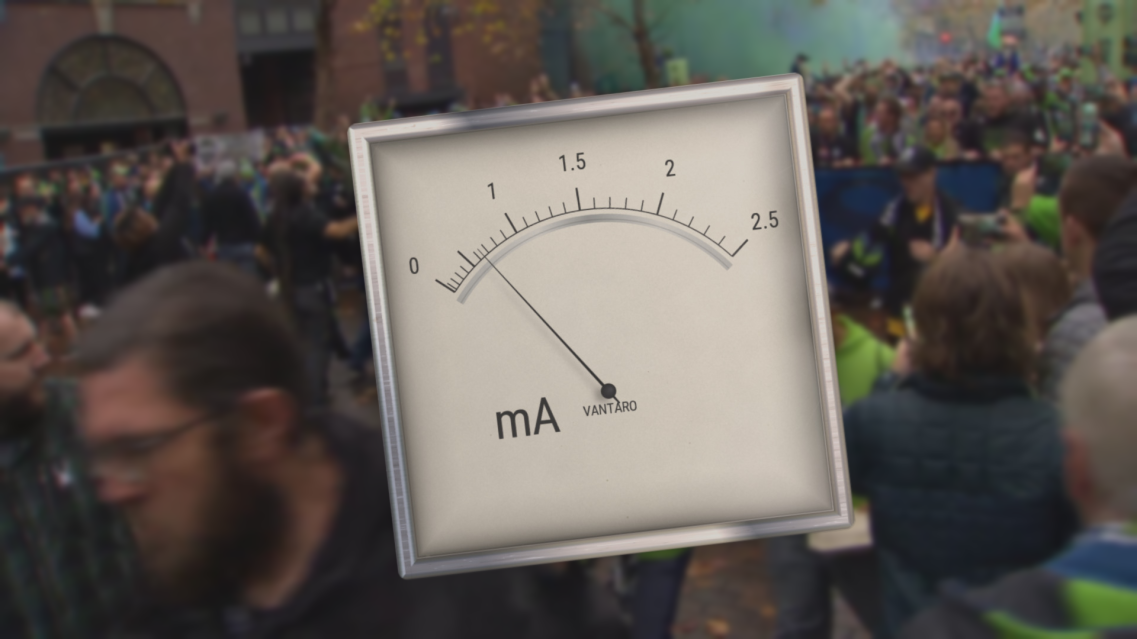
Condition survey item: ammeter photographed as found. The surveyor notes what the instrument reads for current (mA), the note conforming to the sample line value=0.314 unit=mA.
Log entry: value=0.65 unit=mA
